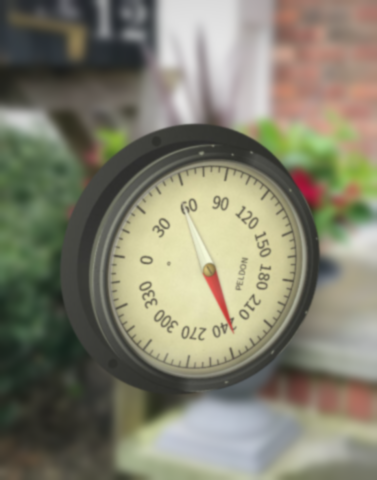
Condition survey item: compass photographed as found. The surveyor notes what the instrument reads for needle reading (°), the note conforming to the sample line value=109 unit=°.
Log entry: value=235 unit=°
